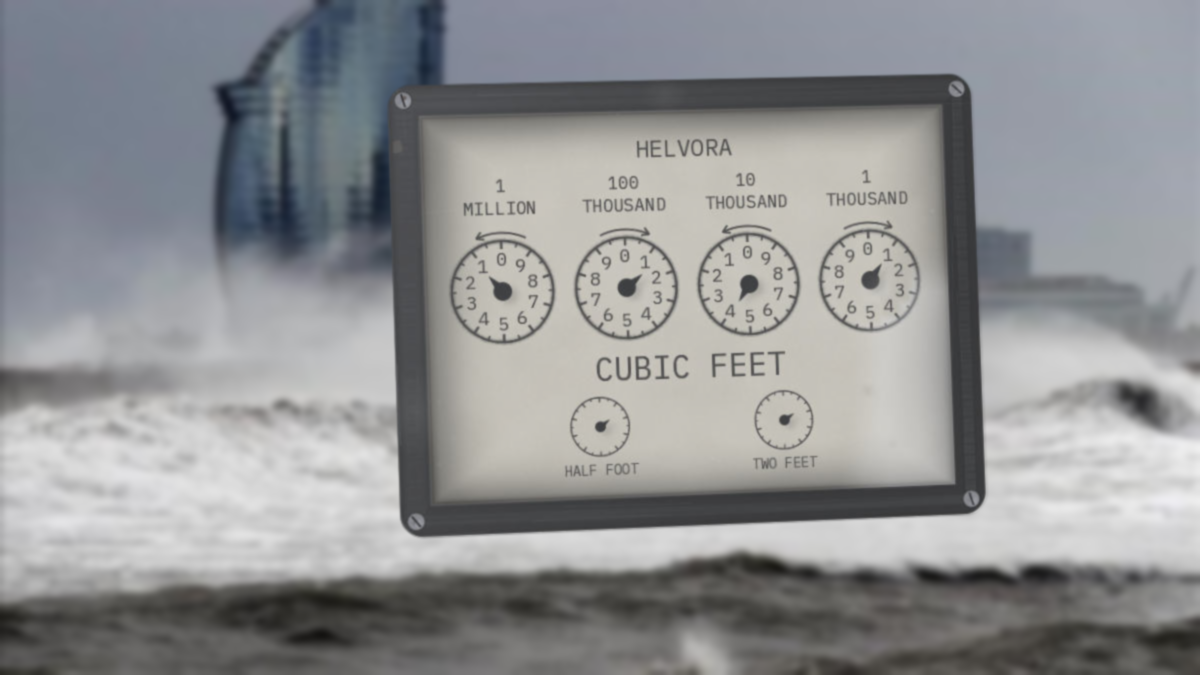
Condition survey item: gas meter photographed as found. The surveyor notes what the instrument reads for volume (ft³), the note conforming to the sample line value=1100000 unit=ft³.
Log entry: value=114100 unit=ft³
